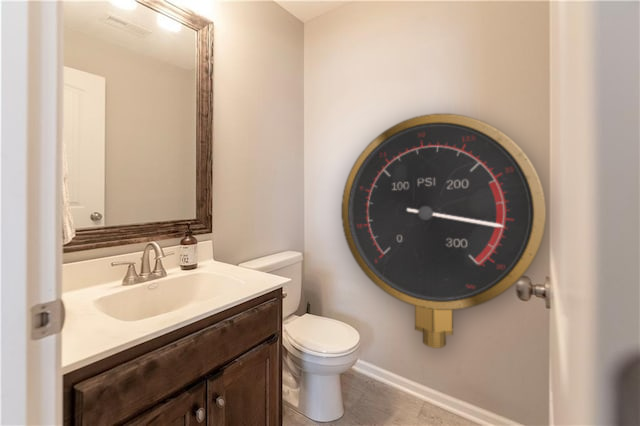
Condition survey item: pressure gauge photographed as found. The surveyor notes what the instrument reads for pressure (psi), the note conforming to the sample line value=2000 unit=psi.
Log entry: value=260 unit=psi
